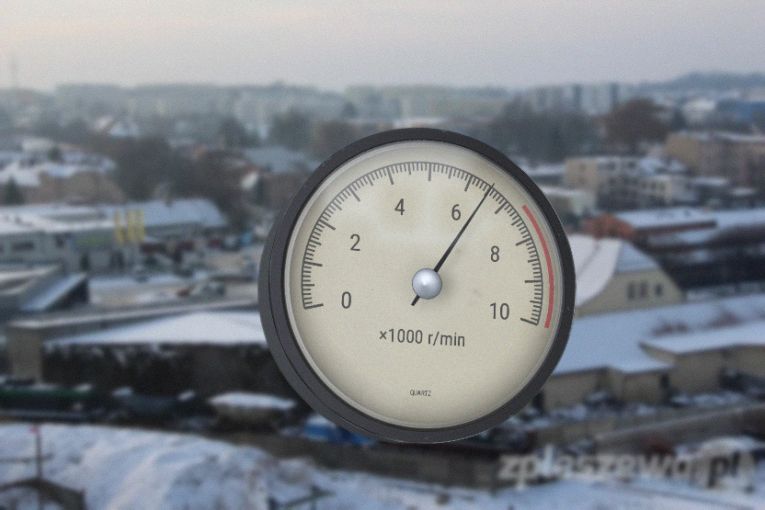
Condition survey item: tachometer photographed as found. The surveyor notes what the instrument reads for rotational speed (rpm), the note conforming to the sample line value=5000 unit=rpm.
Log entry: value=6500 unit=rpm
